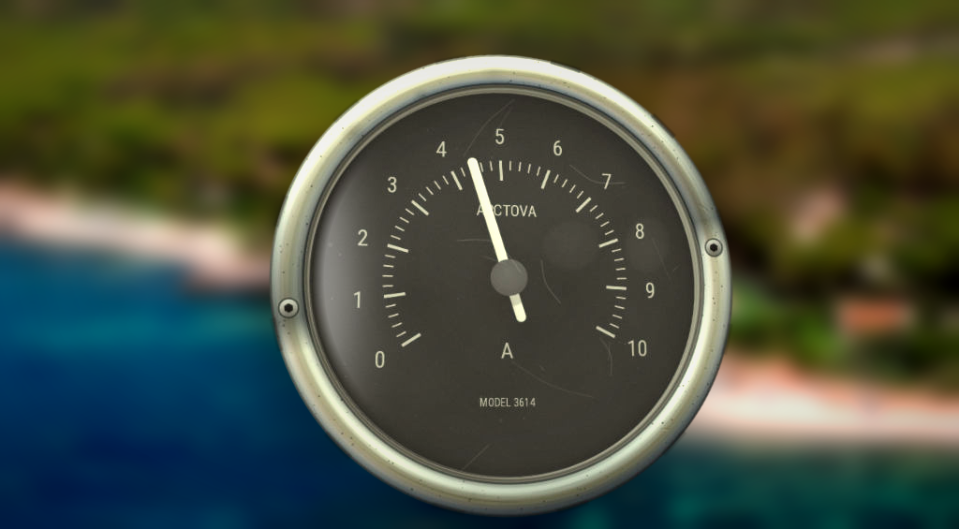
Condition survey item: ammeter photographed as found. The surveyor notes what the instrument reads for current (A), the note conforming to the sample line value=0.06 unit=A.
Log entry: value=4.4 unit=A
